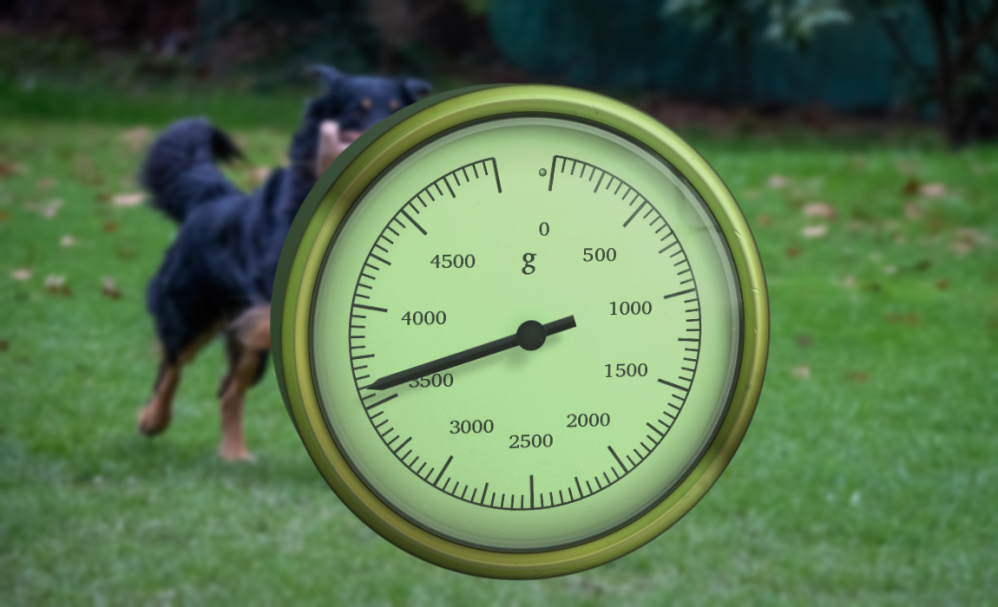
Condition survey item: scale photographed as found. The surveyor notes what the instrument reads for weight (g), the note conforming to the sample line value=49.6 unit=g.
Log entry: value=3600 unit=g
